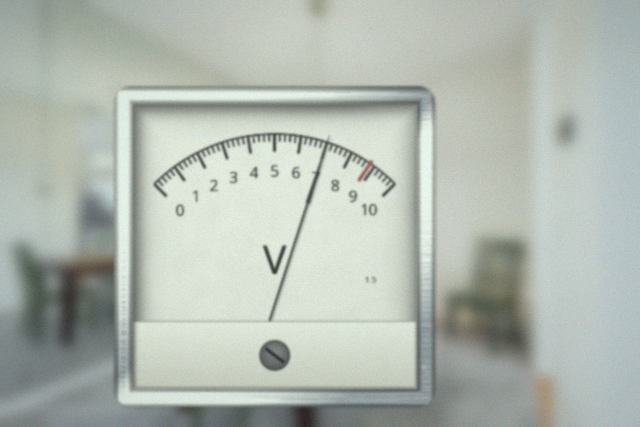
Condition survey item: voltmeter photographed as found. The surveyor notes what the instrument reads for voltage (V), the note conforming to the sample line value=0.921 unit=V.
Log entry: value=7 unit=V
